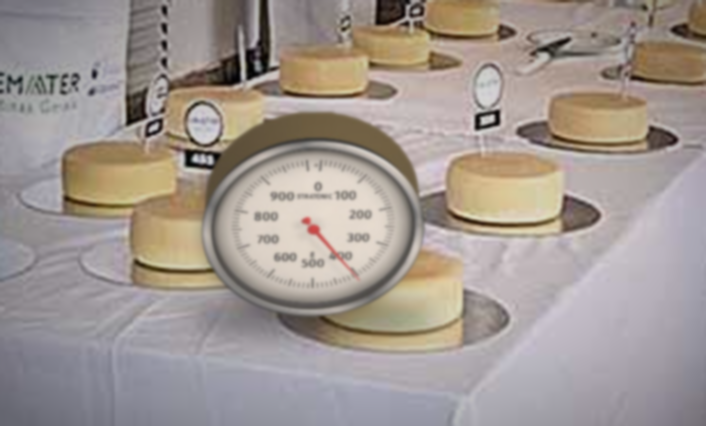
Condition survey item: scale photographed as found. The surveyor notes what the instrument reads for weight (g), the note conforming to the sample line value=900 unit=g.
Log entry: value=400 unit=g
